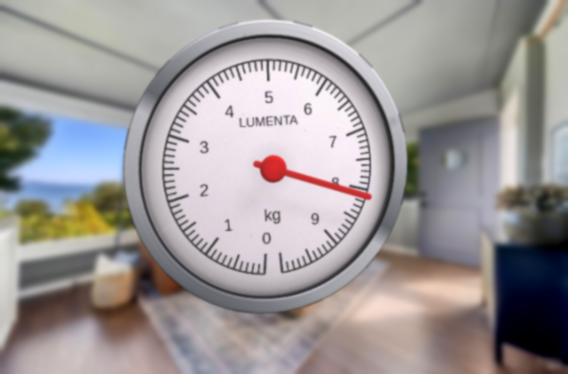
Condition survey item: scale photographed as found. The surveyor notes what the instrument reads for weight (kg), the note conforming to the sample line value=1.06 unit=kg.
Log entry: value=8.1 unit=kg
